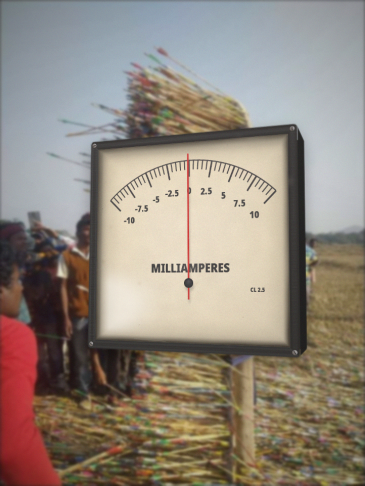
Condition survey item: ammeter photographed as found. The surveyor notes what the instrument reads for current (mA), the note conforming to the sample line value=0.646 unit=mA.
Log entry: value=0 unit=mA
